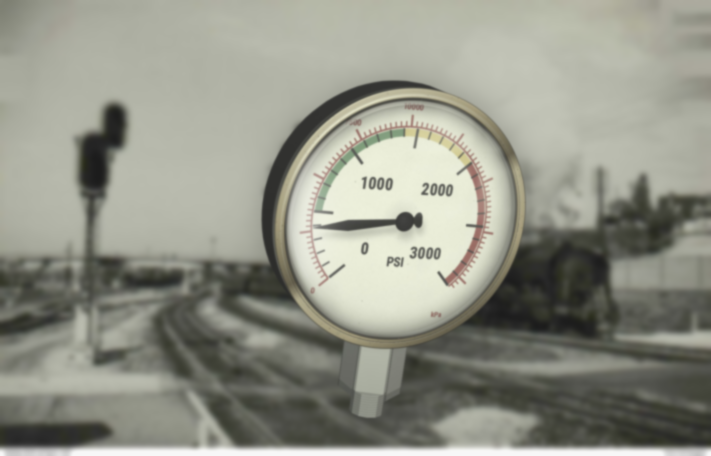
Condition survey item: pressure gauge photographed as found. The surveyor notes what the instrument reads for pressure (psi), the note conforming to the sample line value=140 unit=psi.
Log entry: value=400 unit=psi
